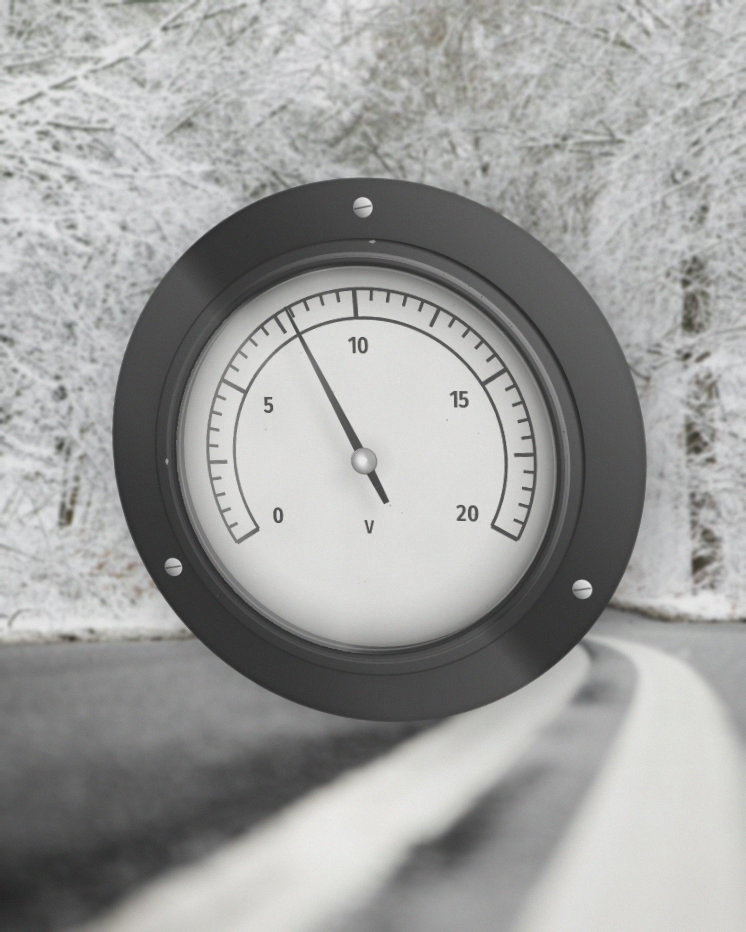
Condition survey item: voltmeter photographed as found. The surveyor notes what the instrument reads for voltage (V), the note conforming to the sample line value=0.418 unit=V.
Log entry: value=8 unit=V
